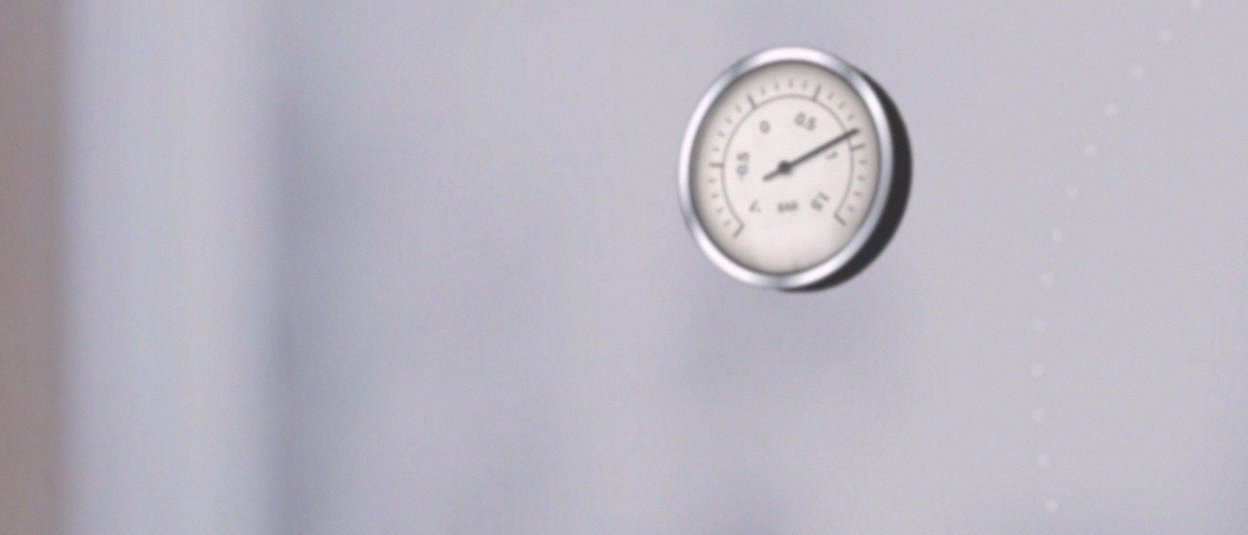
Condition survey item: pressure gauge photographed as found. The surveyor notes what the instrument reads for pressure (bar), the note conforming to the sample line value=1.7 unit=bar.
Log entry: value=0.9 unit=bar
